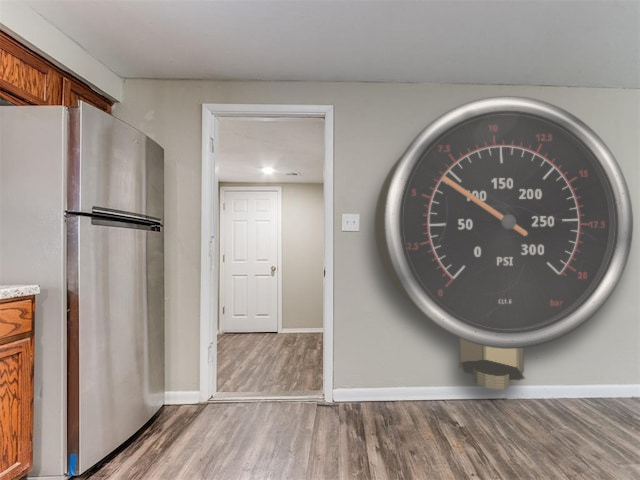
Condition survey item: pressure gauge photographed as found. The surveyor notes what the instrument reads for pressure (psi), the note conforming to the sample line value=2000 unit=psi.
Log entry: value=90 unit=psi
